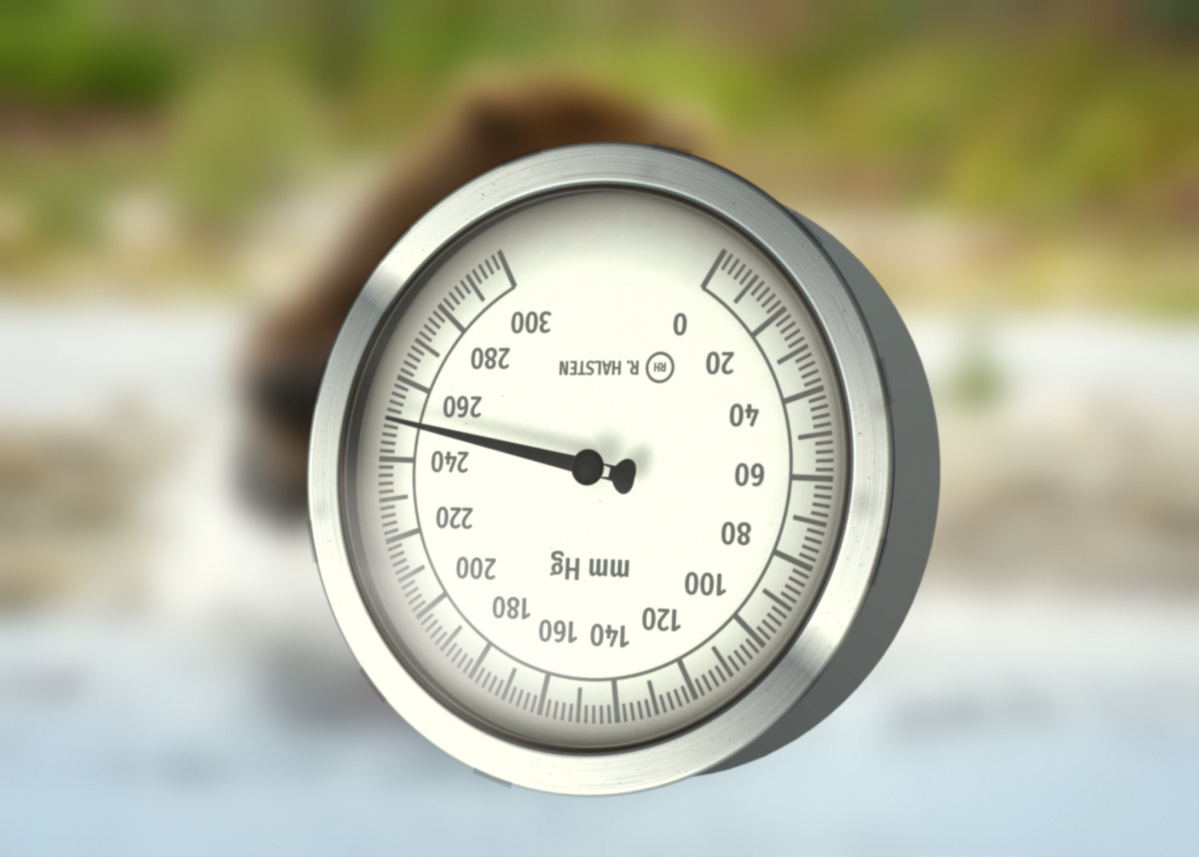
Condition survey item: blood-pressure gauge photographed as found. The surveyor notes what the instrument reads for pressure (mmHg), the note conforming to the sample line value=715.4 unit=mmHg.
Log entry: value=250 unit=mmHg
